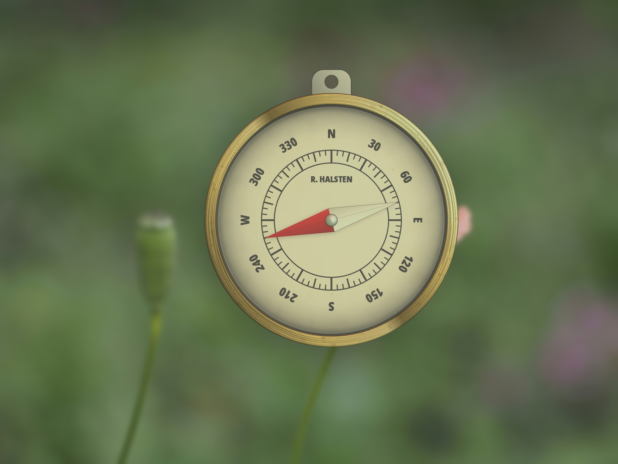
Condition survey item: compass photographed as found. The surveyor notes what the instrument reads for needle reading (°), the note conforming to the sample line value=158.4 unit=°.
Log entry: value=255 unit=°
